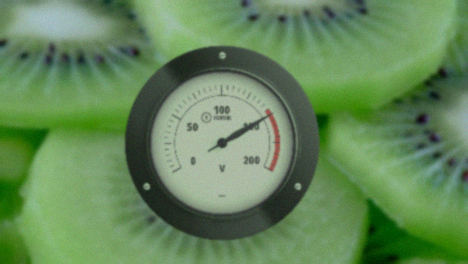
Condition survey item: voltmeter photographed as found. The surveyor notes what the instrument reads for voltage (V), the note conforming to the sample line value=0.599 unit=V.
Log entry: value=150 unit=V
